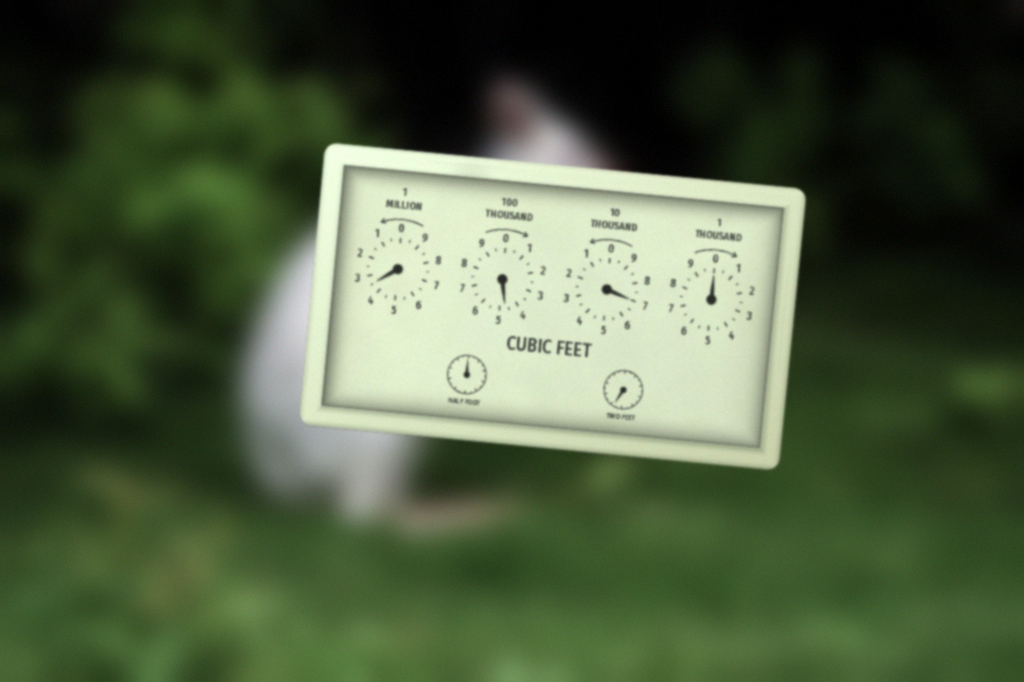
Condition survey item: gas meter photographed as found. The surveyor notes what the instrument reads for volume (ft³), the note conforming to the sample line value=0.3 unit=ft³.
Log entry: value=347000 unit=ft³
